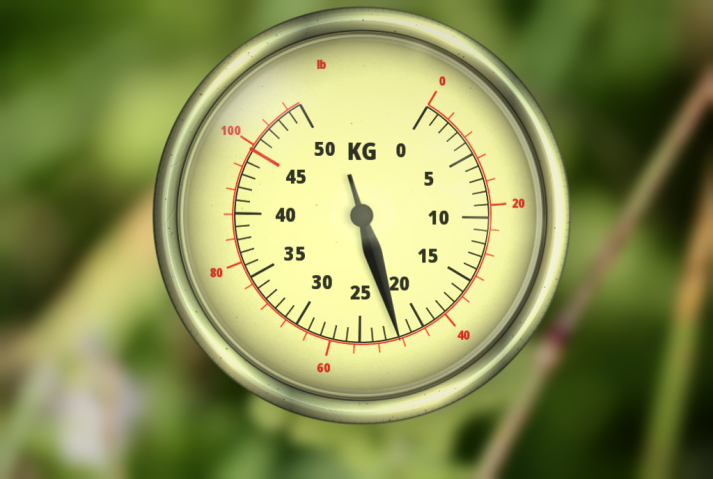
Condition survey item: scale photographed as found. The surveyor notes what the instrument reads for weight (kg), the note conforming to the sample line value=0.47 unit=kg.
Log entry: value=22 unit=kg
